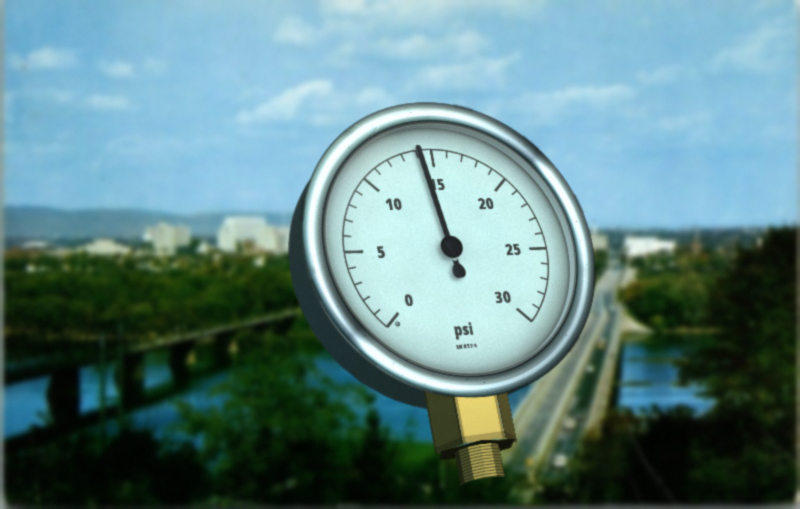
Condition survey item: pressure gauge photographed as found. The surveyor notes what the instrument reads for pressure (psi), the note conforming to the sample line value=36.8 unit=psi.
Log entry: value=14 unit=psi
